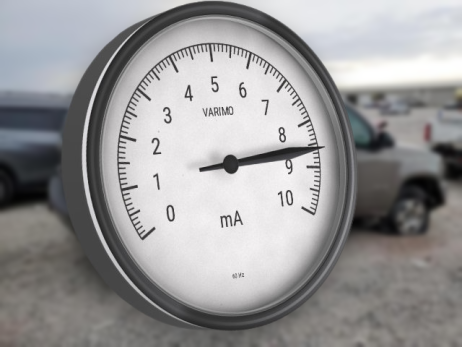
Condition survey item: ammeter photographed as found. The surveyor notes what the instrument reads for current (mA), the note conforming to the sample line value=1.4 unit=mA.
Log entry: value=8.6 unit=mA
